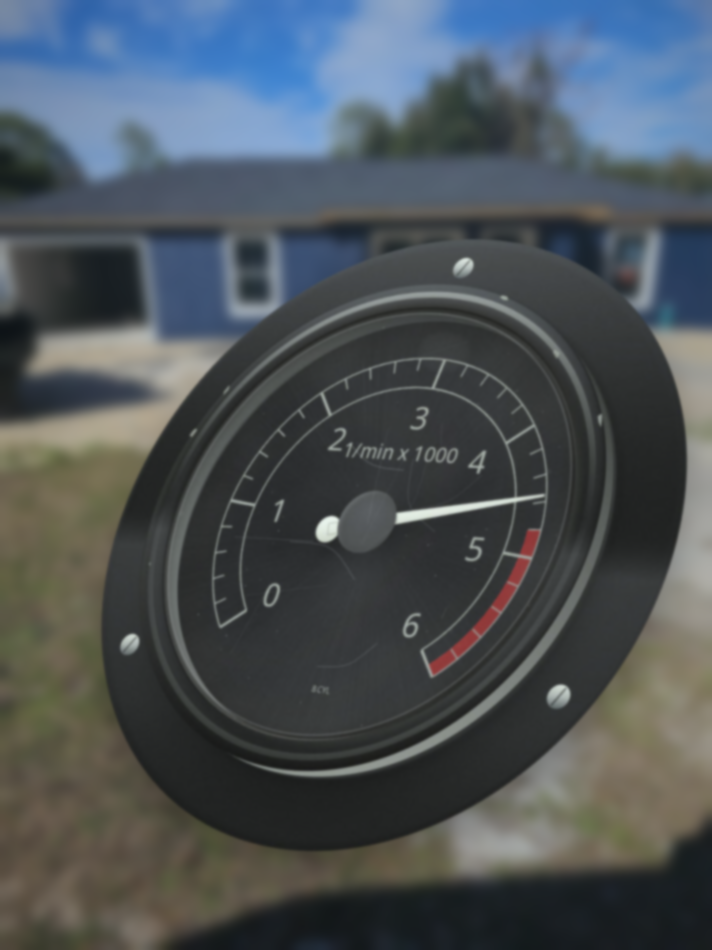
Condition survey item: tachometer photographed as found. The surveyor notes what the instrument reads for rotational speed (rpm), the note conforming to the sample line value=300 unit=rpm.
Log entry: value=4600 unit=rpm
